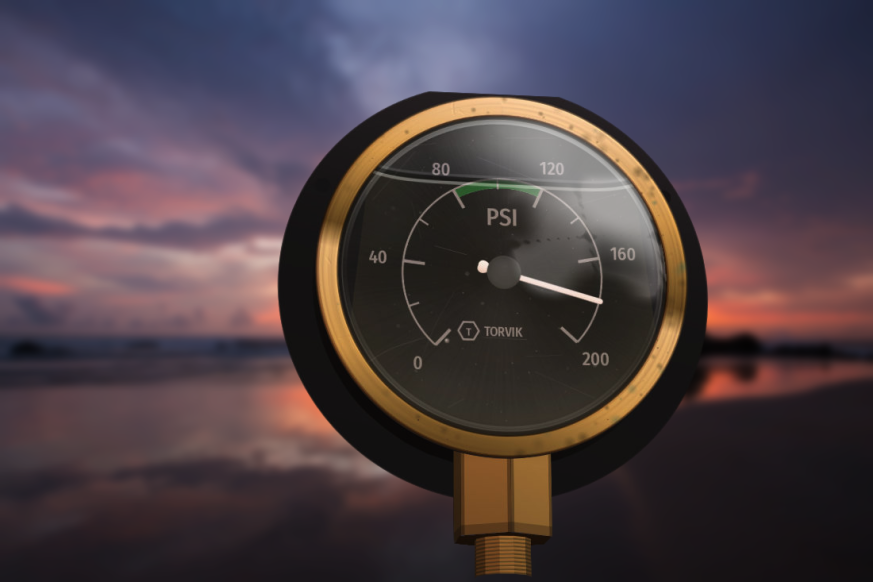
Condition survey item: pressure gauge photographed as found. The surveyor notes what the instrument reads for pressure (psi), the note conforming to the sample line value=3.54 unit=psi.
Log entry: value=180 unit=psi
